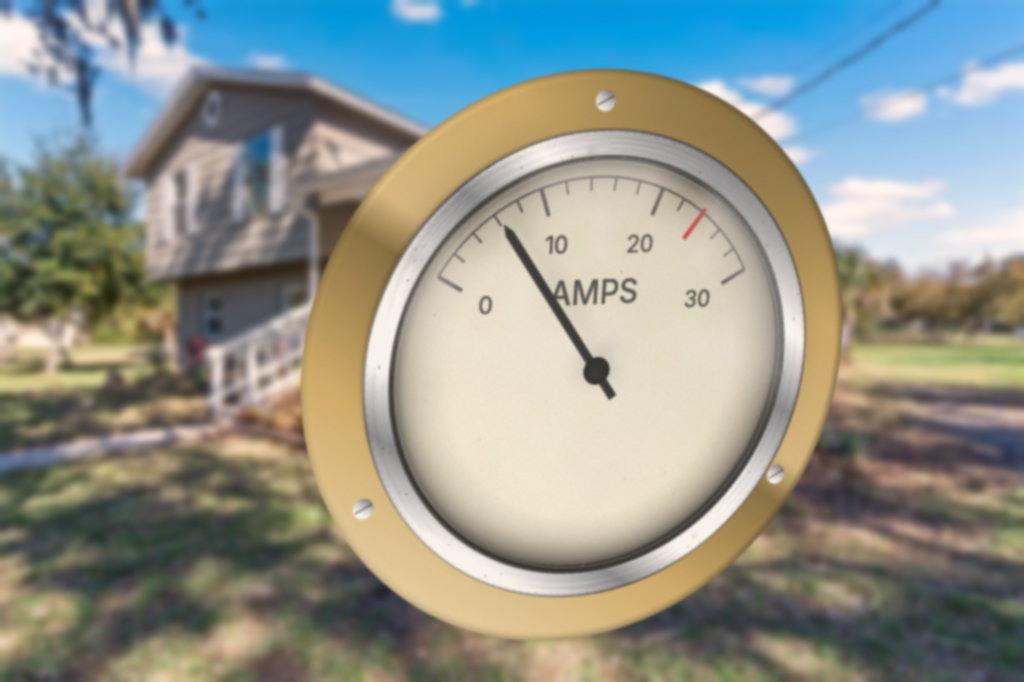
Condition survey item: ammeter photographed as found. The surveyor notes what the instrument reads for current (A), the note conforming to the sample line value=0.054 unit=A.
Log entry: value=6 unit=A
